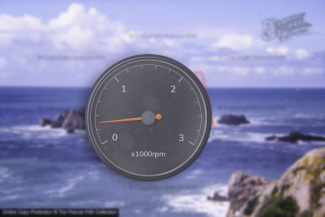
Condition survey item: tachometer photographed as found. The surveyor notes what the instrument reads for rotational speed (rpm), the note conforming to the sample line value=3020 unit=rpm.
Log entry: value=300 unit=rpm
